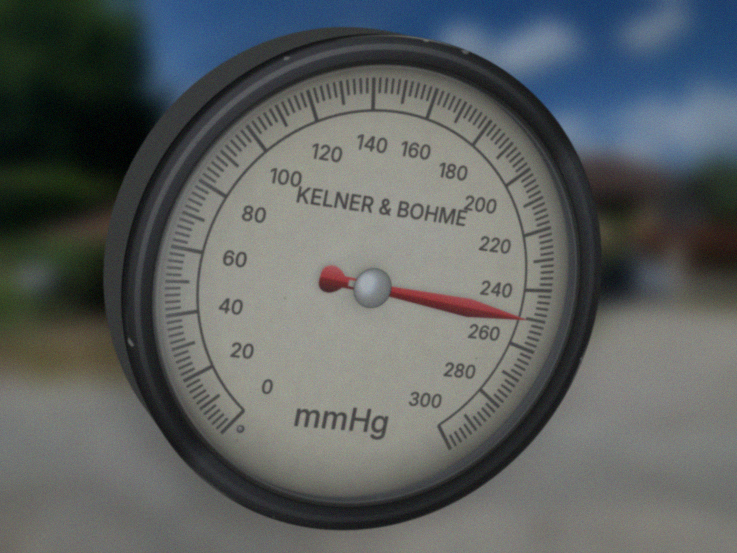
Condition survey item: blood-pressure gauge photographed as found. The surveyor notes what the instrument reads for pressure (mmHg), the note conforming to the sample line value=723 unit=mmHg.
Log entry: value=250 unit=mmHg
